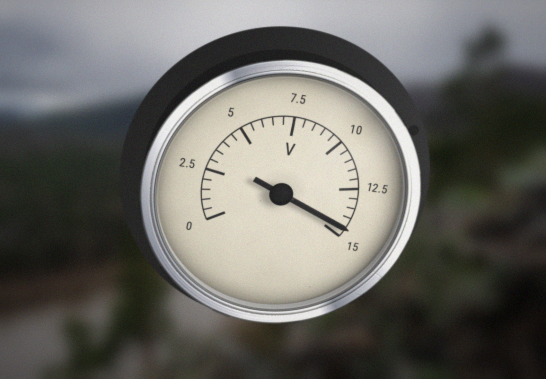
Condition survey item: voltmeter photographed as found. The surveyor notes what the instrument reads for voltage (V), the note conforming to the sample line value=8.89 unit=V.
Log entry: value=14.5 unit=V
